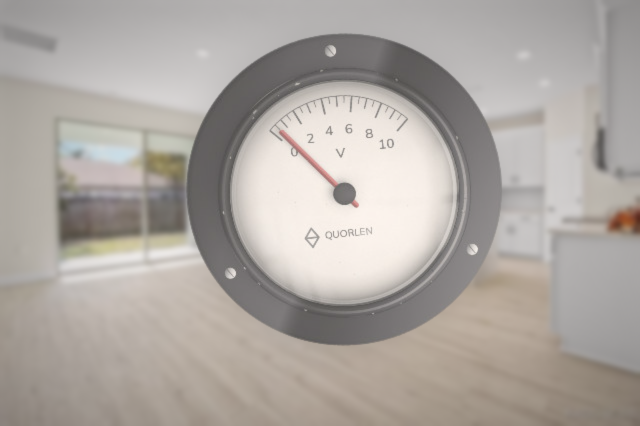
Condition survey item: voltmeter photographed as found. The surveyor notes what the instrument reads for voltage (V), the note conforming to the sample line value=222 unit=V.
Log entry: value=0.5 unit=V
